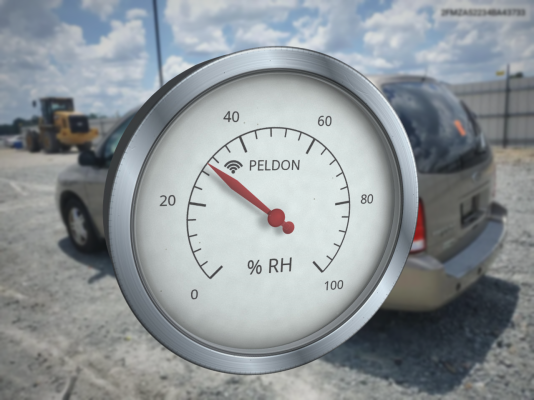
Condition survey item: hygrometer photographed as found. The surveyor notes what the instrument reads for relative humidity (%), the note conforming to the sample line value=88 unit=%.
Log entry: value=30 unit=%
